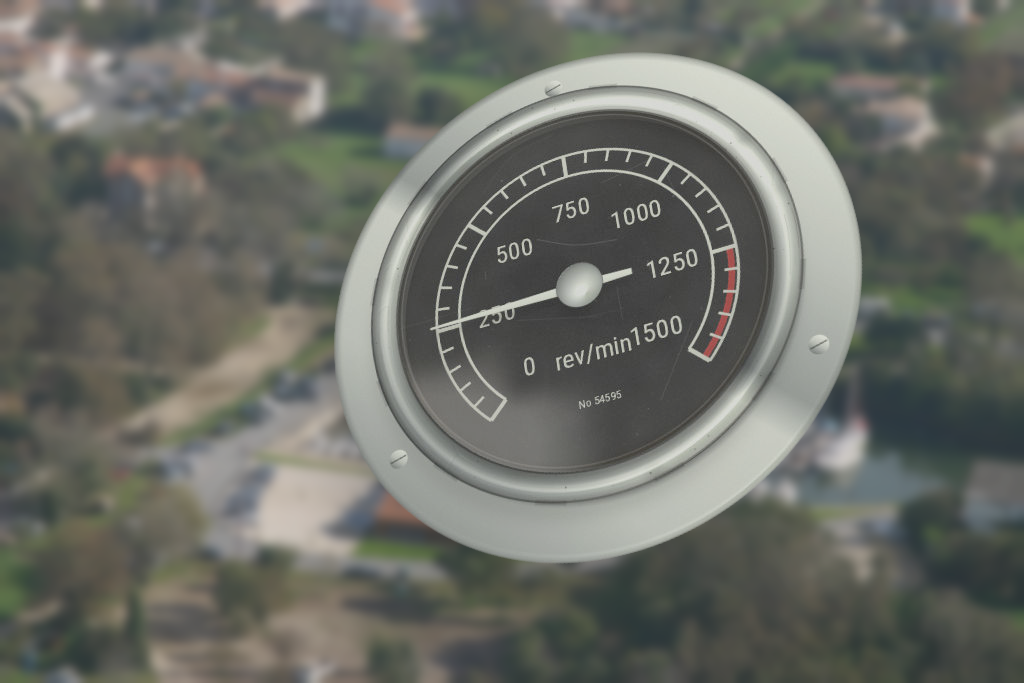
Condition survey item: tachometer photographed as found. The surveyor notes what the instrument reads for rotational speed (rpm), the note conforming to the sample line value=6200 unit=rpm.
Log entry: value=250 unit=rpm
